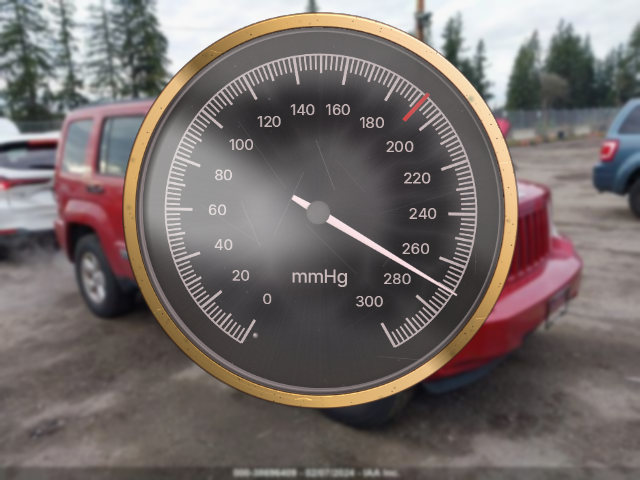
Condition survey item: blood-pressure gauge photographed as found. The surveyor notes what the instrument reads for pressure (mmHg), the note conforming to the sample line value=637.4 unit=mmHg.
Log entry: value=270 unit=mmHg
